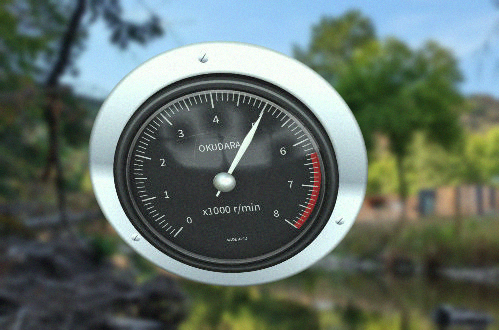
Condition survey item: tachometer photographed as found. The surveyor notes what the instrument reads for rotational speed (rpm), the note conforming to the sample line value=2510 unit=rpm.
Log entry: value=5000 unit=rpm
